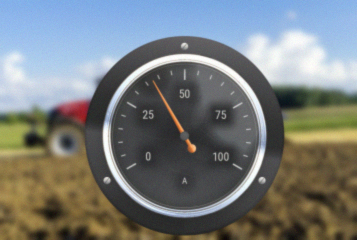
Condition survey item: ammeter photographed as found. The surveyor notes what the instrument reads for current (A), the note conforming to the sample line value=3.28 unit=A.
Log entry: value=37.5 unit=A
